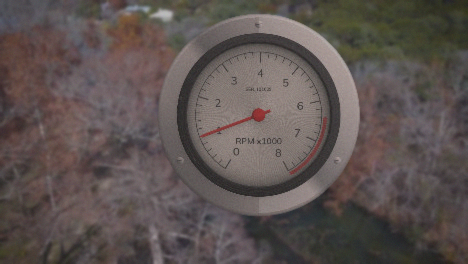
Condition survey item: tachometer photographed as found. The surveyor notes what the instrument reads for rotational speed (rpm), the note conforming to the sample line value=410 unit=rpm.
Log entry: value=1000 unit=rpm
